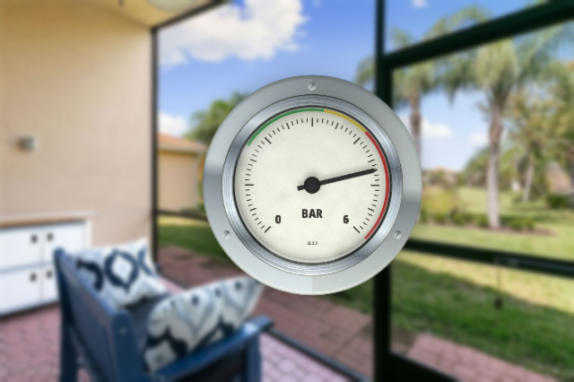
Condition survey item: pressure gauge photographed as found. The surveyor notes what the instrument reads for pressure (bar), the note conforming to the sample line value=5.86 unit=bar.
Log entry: value=4.7 unit=bar
